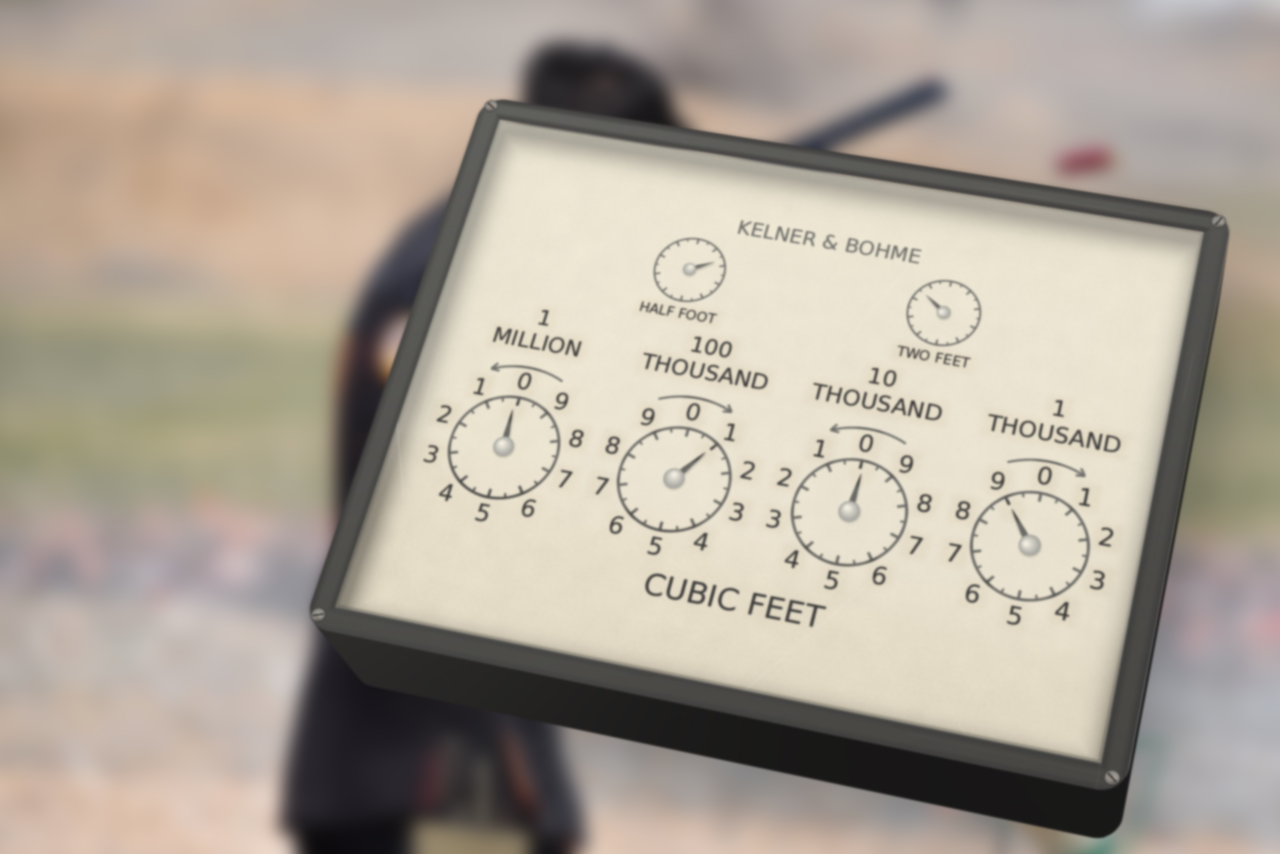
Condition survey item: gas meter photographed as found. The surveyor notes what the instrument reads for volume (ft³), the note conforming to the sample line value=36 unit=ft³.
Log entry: value=9900 unit=ft³
